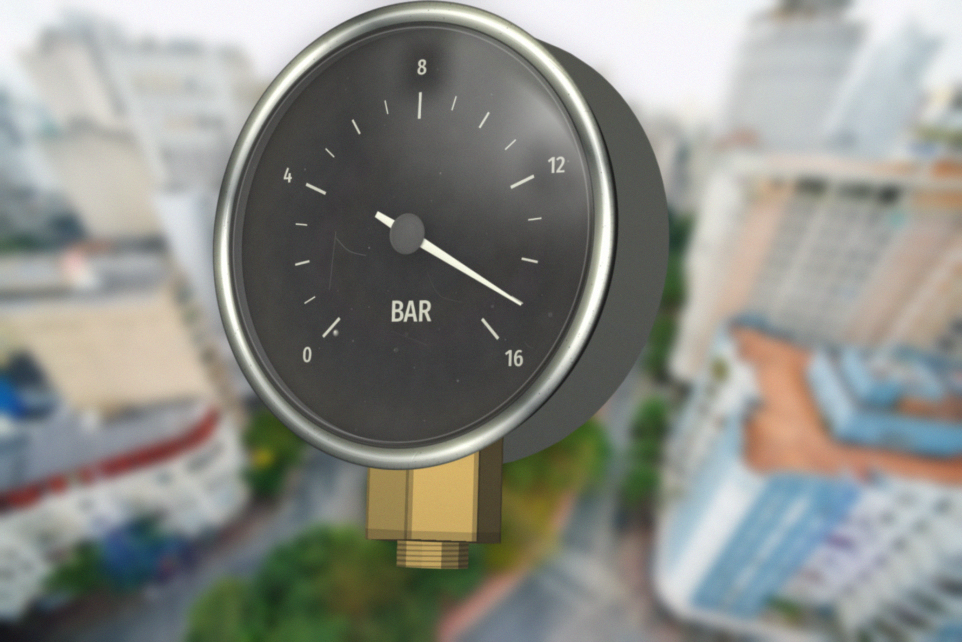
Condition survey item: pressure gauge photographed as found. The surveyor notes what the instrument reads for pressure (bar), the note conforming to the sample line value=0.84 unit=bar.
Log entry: value=15 unit=bar
